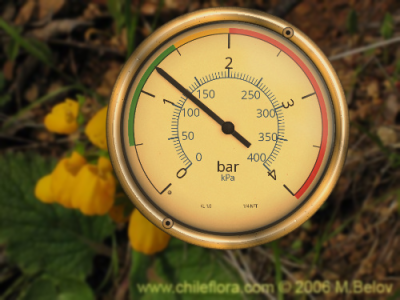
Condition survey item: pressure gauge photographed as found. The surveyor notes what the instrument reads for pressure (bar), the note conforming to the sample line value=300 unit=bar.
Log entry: value=1.25 unit=bar
